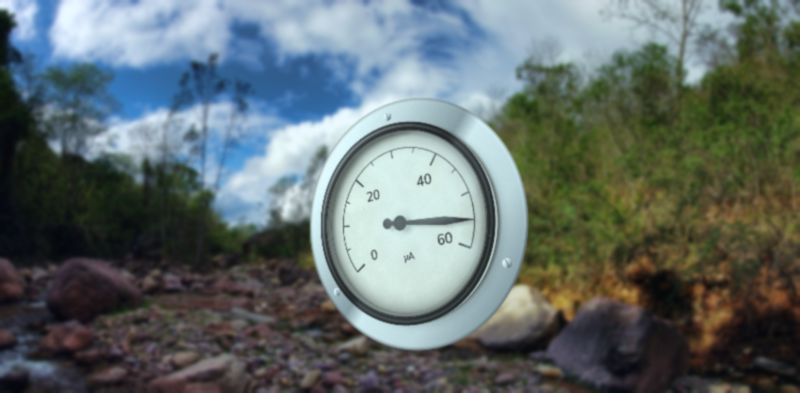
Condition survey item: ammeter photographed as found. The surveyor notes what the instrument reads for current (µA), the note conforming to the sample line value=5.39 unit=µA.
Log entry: value=55 unit=µA
